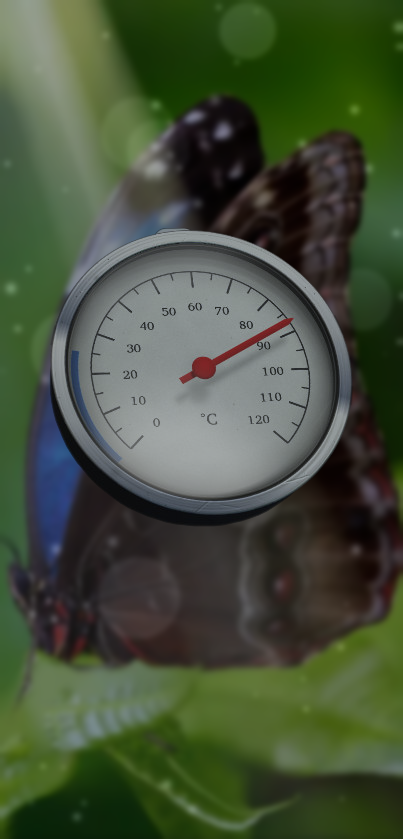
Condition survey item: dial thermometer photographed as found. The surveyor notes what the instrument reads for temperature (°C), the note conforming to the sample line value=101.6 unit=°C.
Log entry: value=87.5 unit=°C
